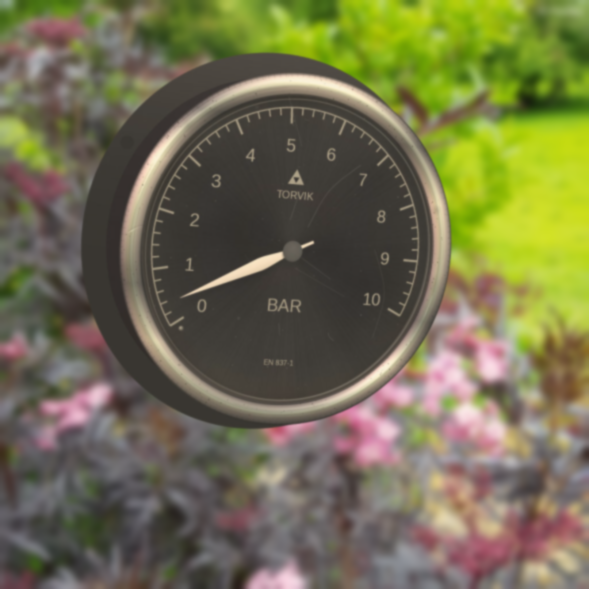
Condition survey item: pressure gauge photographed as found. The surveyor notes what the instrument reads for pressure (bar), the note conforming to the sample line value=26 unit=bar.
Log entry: value=0.4 unit=bar
